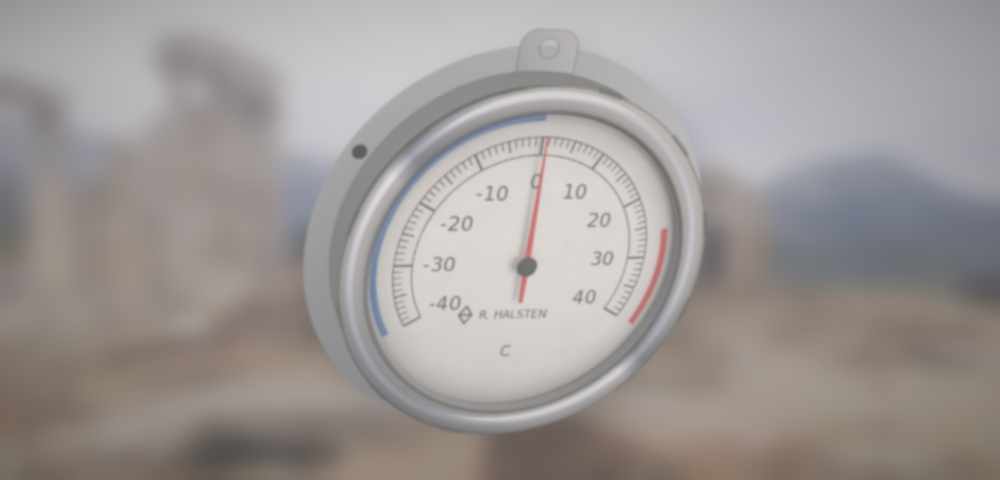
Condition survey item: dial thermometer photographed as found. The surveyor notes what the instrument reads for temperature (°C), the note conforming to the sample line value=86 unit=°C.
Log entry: value=0 unit=°C
